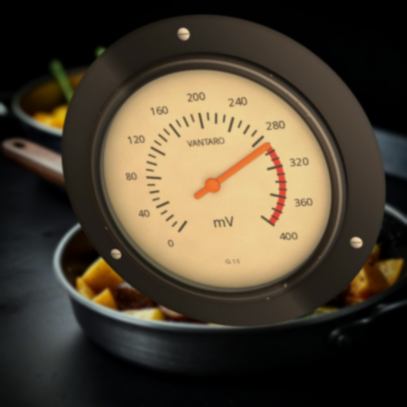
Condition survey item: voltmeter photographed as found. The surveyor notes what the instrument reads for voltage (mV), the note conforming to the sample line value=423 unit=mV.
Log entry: value=290 unit=mV
